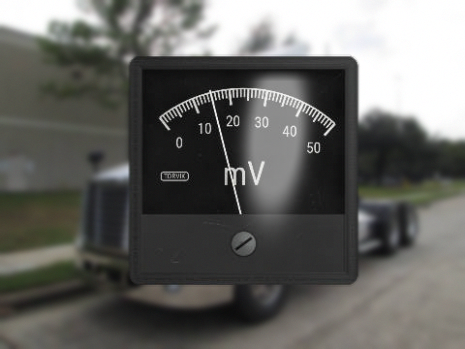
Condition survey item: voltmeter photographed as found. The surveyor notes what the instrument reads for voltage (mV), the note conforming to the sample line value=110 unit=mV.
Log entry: value=15 unit=mV
